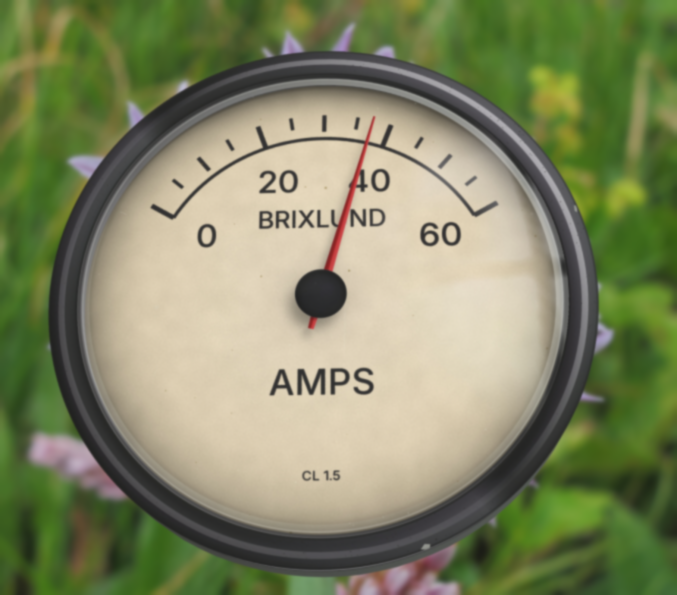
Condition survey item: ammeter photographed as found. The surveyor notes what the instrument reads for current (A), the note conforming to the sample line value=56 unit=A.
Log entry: value=37.5 unit=A
